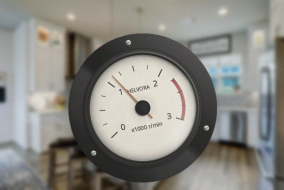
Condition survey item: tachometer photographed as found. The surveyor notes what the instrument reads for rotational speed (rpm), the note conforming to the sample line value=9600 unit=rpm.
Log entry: value=1125 unit=rpm
